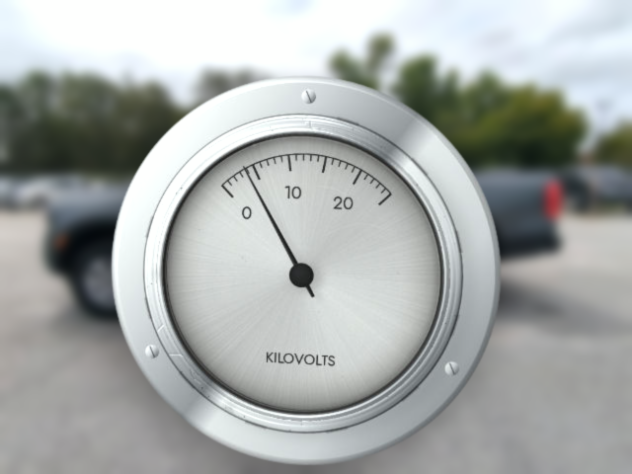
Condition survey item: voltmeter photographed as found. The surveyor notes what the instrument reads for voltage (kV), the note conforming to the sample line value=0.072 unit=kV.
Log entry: value=4 unit=kV
